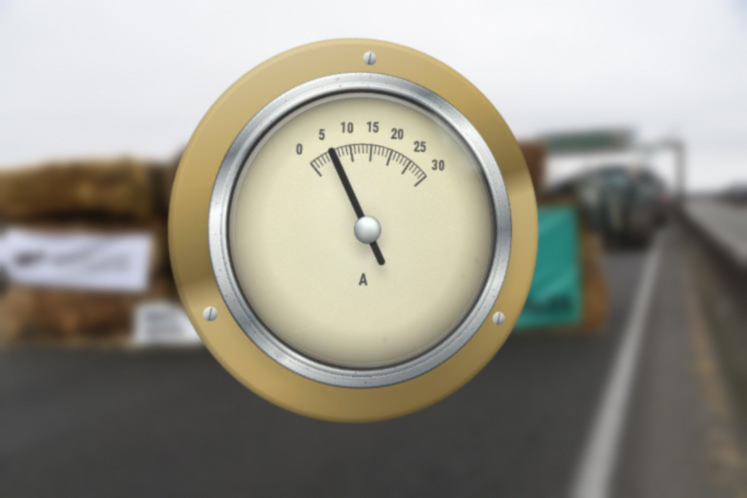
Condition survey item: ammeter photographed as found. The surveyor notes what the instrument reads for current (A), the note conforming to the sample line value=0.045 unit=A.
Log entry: value=5 unit=A
